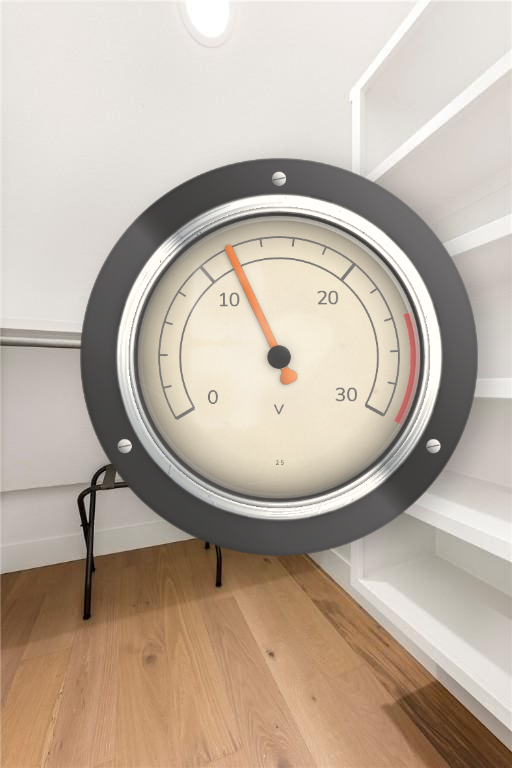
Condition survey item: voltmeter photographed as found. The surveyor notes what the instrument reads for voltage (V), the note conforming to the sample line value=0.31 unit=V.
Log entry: value=12 unit=V
